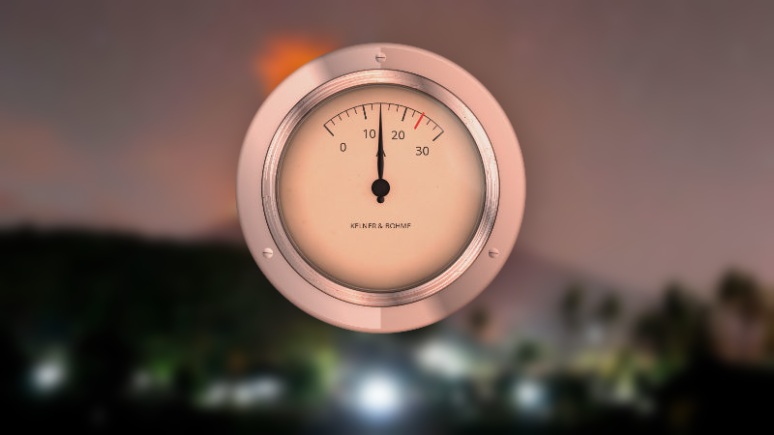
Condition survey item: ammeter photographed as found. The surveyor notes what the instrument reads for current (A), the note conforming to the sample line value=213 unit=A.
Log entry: value=14 unit=A
